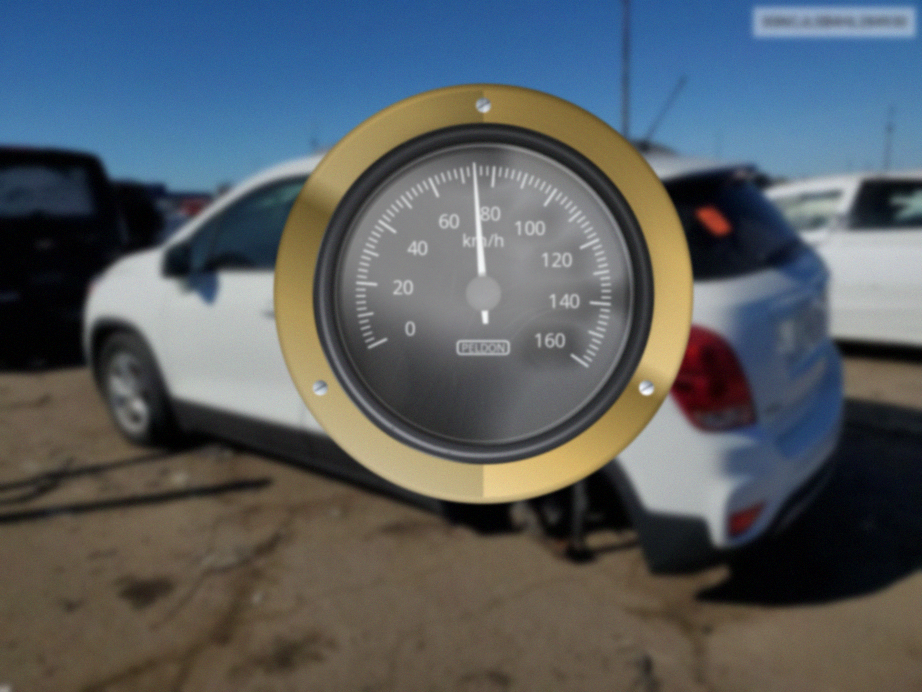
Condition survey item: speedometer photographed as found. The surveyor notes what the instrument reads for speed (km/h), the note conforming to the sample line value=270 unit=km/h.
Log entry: value=74 unit=km/h
